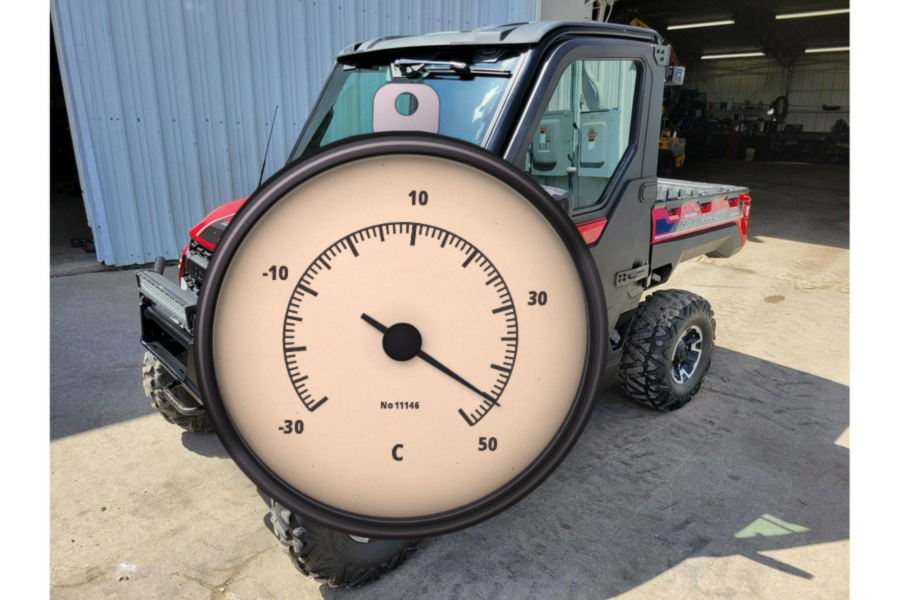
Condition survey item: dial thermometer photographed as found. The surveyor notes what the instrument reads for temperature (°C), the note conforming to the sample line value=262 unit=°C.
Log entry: value=45 unit=°C
